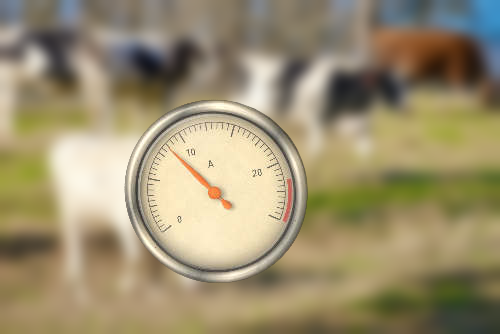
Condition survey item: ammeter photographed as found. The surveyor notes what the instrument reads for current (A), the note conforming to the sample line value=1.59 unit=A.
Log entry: value=8.5 unit=A
